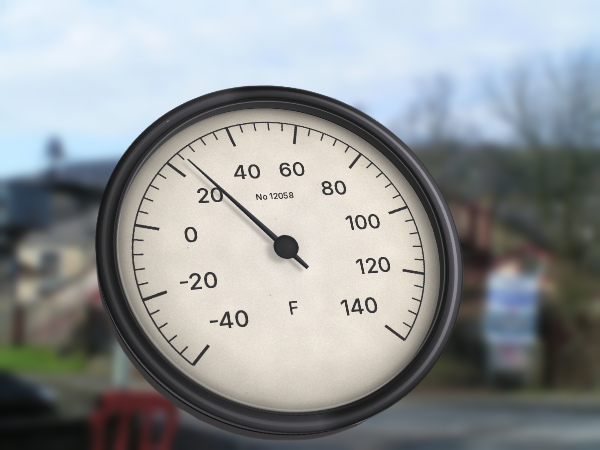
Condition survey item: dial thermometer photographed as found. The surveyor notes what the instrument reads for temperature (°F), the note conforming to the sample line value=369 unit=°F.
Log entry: value=24 unit=°F
